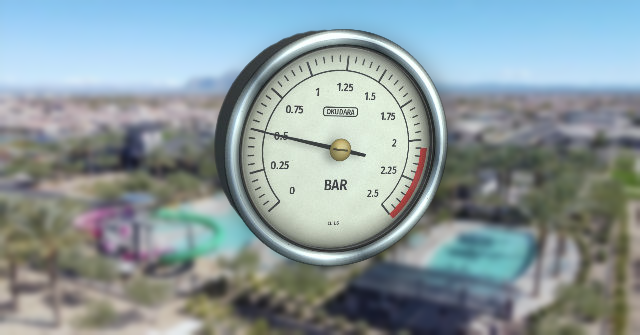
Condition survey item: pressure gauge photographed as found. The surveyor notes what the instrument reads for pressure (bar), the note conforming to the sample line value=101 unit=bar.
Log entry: value=0.5 unit=bar
